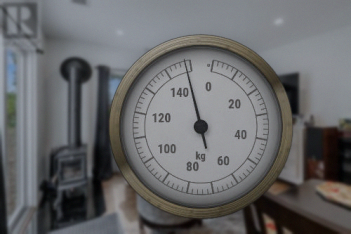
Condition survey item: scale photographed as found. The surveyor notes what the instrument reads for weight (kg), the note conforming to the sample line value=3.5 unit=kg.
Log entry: value=148 unit=kg
